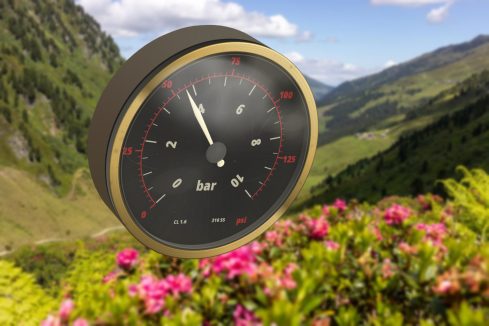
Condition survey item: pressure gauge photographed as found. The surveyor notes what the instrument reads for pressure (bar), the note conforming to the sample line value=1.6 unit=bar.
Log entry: value=3.75 unit=bar
